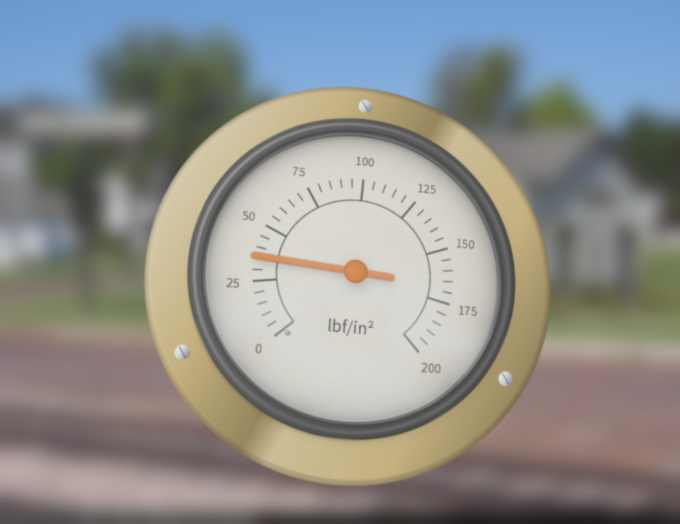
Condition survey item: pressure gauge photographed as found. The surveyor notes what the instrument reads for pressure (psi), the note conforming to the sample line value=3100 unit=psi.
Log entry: value=35 unit=psi
